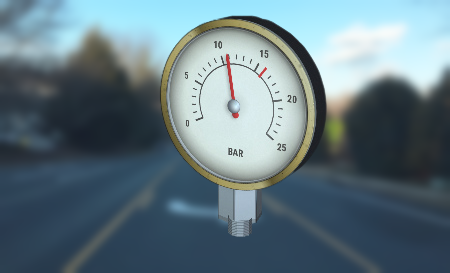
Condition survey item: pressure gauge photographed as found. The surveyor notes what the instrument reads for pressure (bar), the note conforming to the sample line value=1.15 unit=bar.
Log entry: value=11 unit=bar
